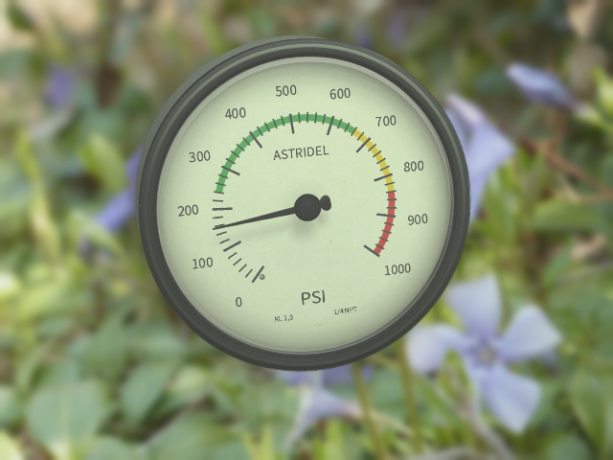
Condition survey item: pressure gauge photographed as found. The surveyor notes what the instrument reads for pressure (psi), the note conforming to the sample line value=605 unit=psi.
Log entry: value=160 unit=psi
